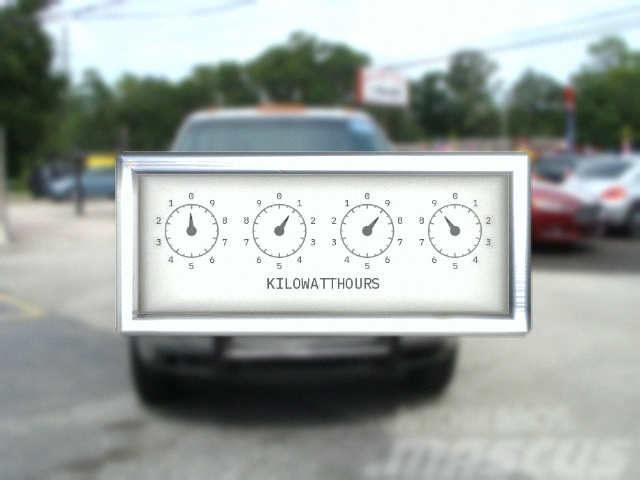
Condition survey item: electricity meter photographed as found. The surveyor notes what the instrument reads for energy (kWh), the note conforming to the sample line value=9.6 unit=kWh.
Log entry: value=89 unit=kWh
